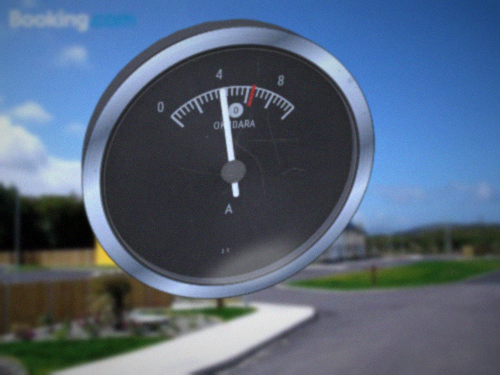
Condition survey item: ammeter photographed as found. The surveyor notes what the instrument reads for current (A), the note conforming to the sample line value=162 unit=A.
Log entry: value=4 unit=A
